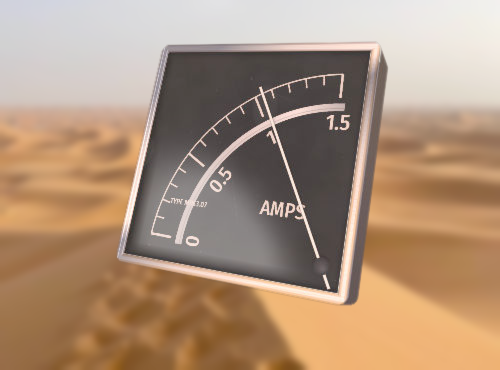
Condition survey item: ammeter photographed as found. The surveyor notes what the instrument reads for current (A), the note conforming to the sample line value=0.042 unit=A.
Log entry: value=1.05 unit=A
